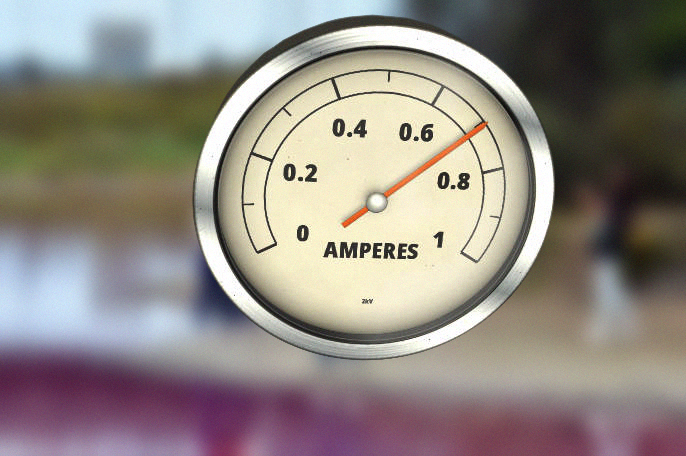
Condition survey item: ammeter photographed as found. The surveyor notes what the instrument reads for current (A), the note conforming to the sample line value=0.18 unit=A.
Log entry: value=0.7 unit=A
